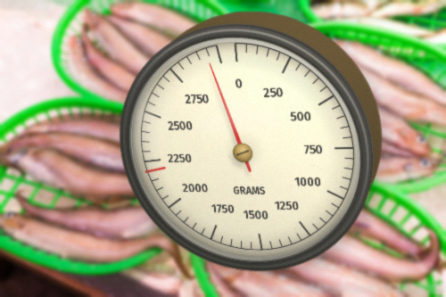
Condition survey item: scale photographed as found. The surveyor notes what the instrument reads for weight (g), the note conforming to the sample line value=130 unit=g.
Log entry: value=2950 unit=g
